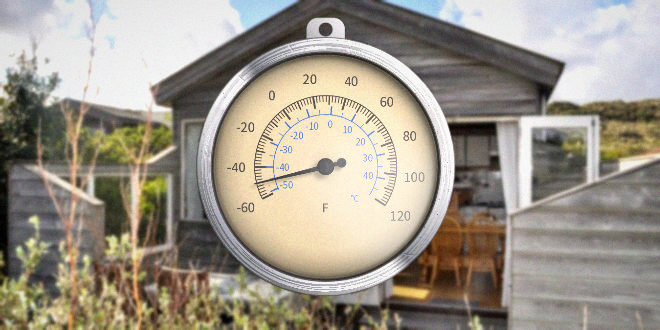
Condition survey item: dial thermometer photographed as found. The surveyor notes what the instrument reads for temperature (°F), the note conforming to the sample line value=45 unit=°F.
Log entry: value=-50 unit=°F
